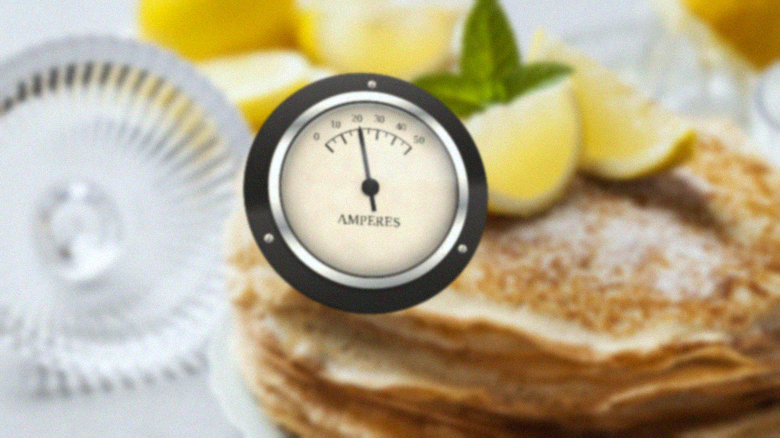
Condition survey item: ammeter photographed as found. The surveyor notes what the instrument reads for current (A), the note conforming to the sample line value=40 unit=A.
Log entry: value=20 unit=A
